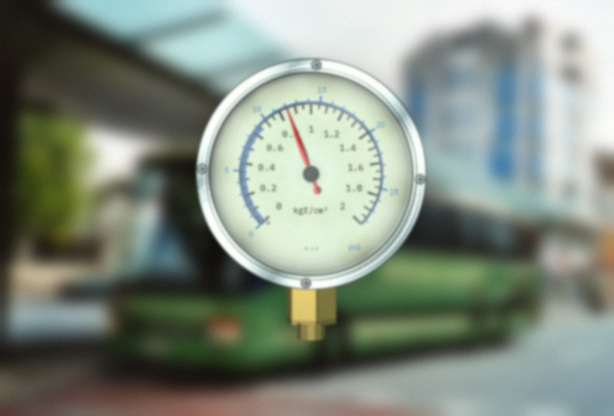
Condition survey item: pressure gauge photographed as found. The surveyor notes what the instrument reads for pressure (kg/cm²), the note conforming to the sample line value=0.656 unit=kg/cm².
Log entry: value=0.85 unit=kg/cm²
